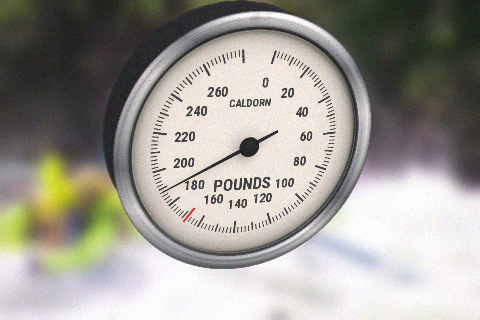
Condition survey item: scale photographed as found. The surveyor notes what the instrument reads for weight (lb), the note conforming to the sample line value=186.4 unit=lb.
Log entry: value=190 unit=lb
